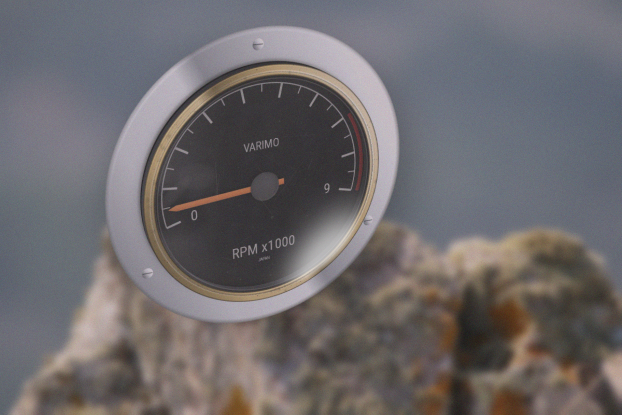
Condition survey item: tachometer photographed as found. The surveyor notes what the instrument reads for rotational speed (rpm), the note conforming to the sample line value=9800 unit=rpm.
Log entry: value=500 unit=rpm
